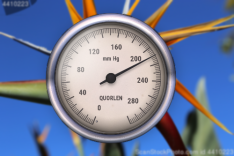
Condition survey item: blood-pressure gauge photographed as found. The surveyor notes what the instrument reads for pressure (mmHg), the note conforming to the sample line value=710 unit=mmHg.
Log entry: value=210 unit=mmHg
